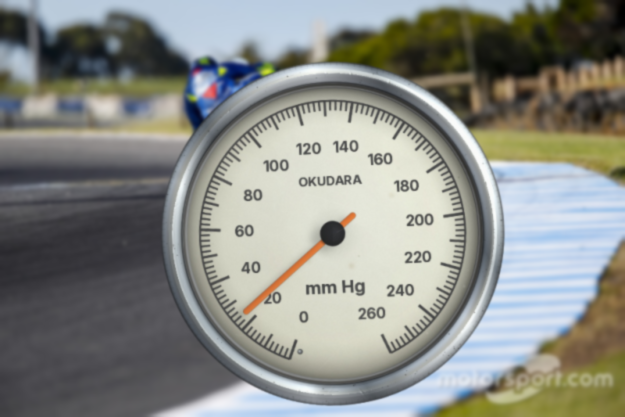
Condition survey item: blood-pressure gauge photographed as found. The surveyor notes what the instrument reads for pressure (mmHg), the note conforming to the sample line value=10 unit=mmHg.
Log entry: value=24 unit=mmHg
